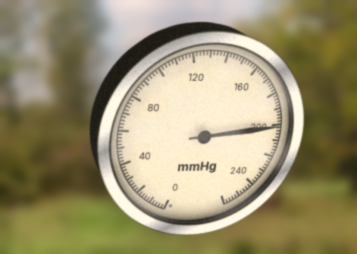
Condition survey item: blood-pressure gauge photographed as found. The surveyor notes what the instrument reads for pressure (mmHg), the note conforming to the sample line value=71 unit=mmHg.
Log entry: value=200 unit=mmHg
